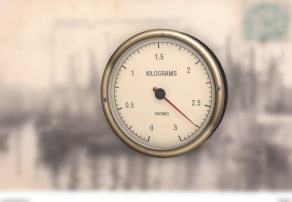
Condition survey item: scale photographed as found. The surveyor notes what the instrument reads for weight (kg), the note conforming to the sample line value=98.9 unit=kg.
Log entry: value=2.75 unit=kg
